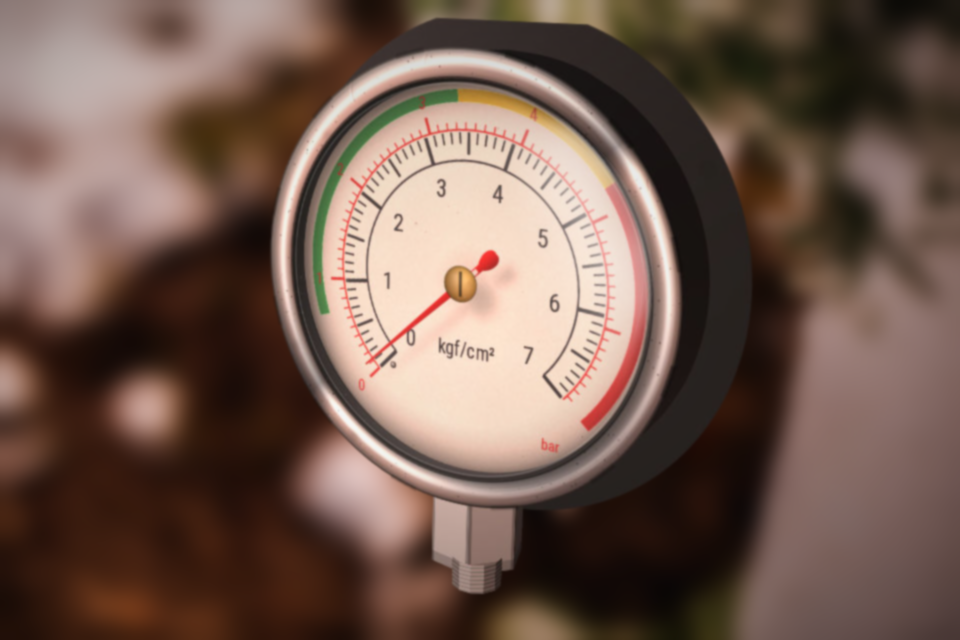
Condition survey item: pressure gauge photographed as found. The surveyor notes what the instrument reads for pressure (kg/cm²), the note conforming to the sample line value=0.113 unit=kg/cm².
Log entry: value=0.1 unit=kg/cm²
